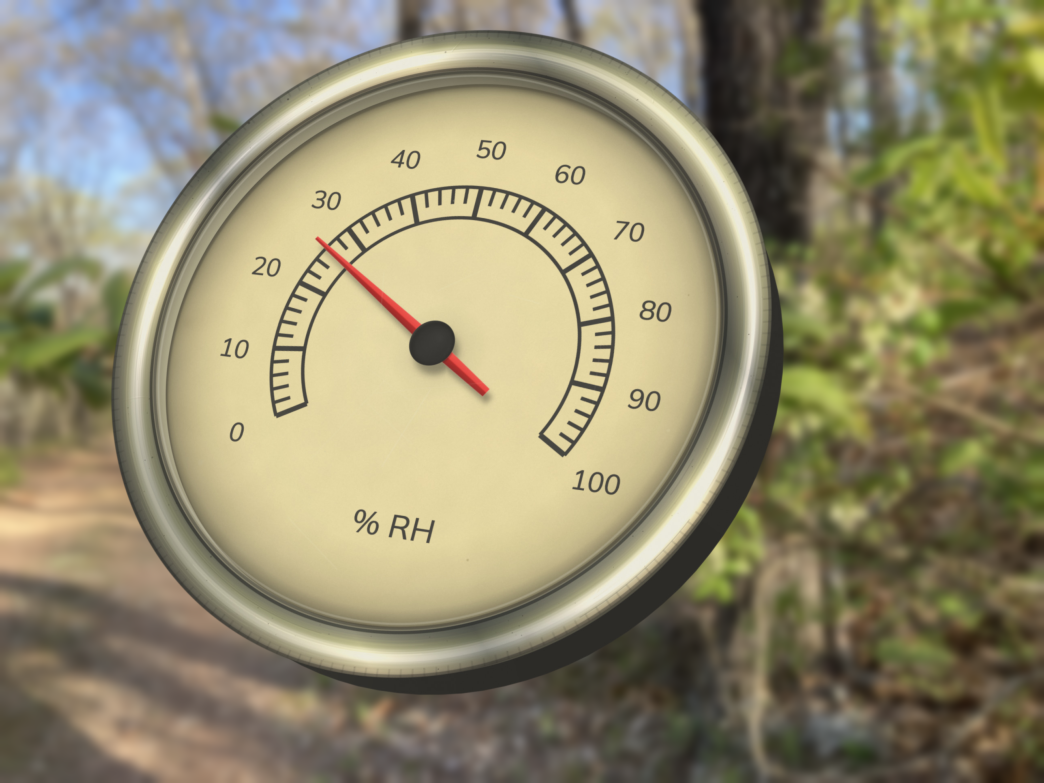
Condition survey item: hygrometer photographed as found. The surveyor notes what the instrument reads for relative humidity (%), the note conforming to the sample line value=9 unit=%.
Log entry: value=26 unit=%
